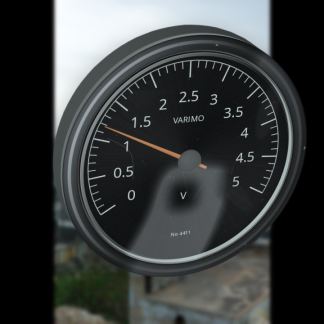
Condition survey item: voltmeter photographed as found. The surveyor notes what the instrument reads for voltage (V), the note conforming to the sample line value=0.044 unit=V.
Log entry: value=1.2 unit=V
